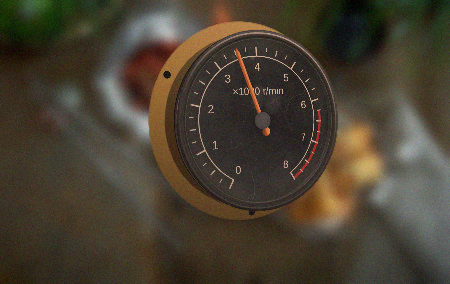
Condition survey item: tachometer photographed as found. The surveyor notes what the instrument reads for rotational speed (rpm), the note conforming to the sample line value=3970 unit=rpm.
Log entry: value=3500 unit=rpm
